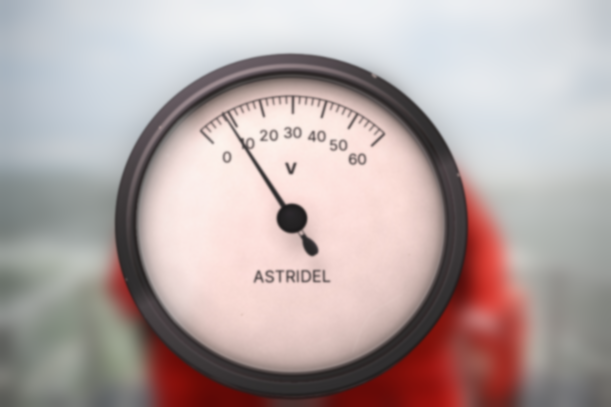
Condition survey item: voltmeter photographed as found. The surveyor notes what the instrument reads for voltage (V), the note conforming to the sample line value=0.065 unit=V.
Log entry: value=8 unit=V
